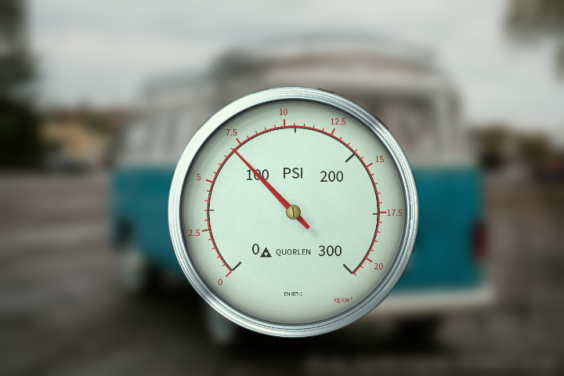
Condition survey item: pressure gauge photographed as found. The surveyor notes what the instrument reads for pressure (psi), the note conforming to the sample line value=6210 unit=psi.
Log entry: value=100 unit=psi
